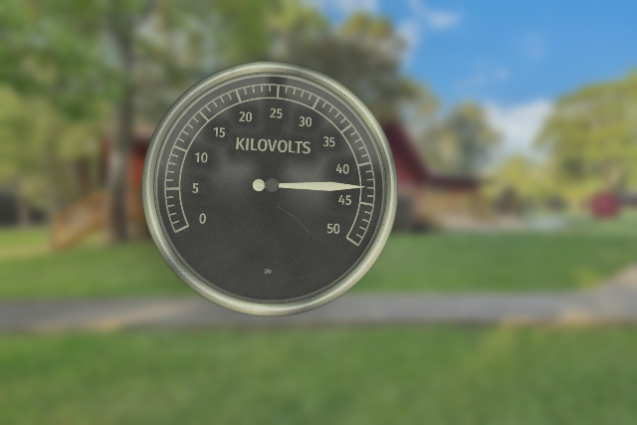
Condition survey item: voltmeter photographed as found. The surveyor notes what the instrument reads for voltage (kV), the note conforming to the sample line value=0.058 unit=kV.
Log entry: value=43 unit=kV
